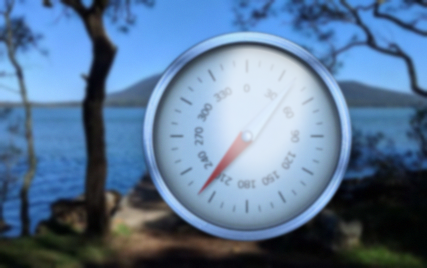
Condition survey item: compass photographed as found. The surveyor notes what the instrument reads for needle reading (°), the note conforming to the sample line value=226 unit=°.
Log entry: value=220 unit=°
